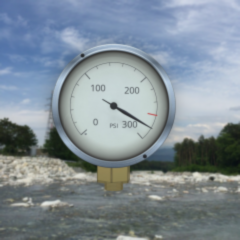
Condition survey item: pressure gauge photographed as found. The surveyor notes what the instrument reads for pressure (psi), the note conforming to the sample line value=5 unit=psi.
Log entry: value=280 unit=psi
